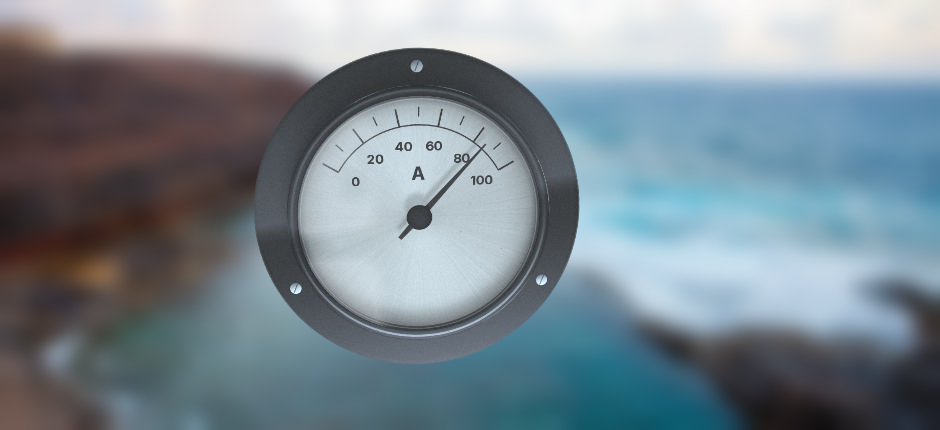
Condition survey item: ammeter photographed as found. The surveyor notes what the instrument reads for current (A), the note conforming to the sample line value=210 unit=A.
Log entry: value=85 unit=A
